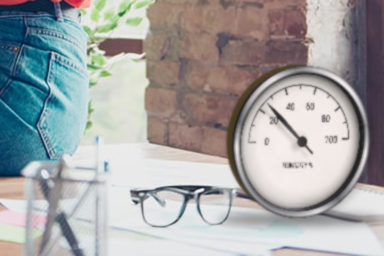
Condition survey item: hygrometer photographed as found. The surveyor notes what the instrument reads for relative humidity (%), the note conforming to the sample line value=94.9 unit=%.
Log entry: value=25 unit=%
